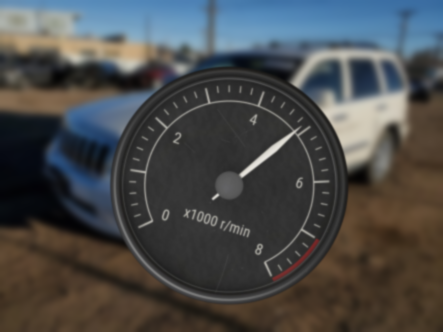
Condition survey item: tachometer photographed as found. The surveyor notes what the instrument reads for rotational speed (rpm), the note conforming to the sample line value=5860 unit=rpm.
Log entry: value=4900 unit=rpm
